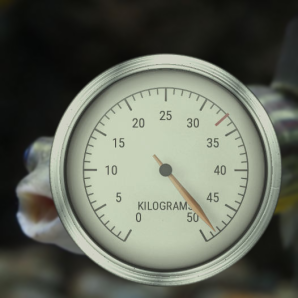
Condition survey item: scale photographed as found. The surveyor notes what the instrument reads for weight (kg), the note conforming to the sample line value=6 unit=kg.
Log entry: value=48.5 unit=kg
